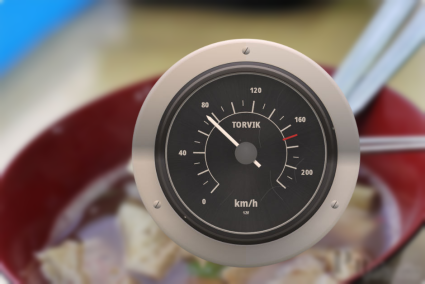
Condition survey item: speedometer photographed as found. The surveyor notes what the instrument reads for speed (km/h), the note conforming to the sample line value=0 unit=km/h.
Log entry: value=75 unit=km/h
